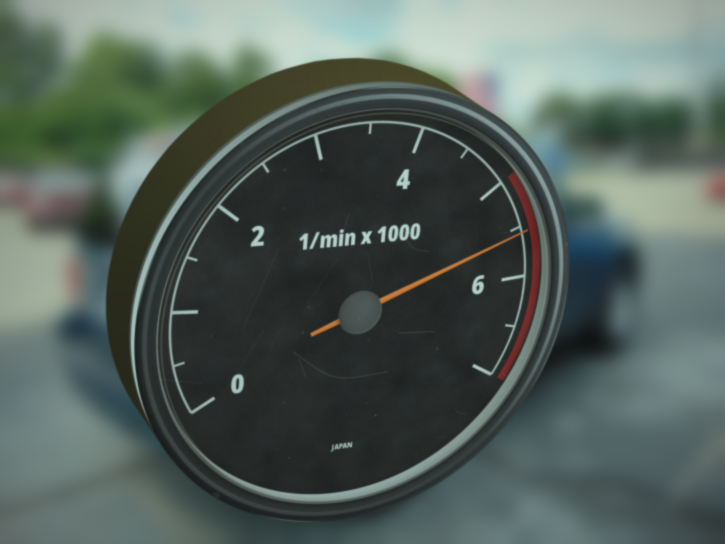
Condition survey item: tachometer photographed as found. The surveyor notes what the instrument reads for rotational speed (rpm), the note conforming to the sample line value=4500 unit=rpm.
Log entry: value=5500 unit=rpm
